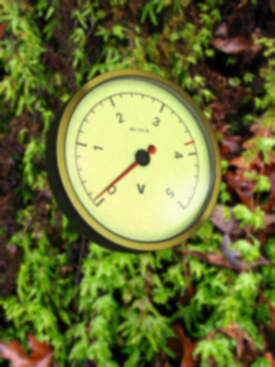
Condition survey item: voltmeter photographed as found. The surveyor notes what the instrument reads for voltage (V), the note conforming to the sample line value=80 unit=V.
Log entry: value=0.1 unit=V
